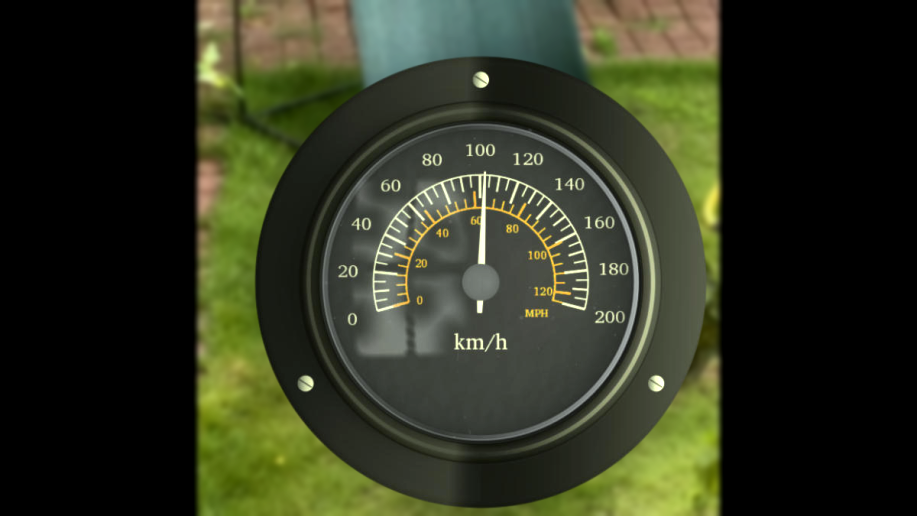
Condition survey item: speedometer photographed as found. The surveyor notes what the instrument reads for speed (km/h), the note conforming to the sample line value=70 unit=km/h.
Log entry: value=102.5 unit=km/h
